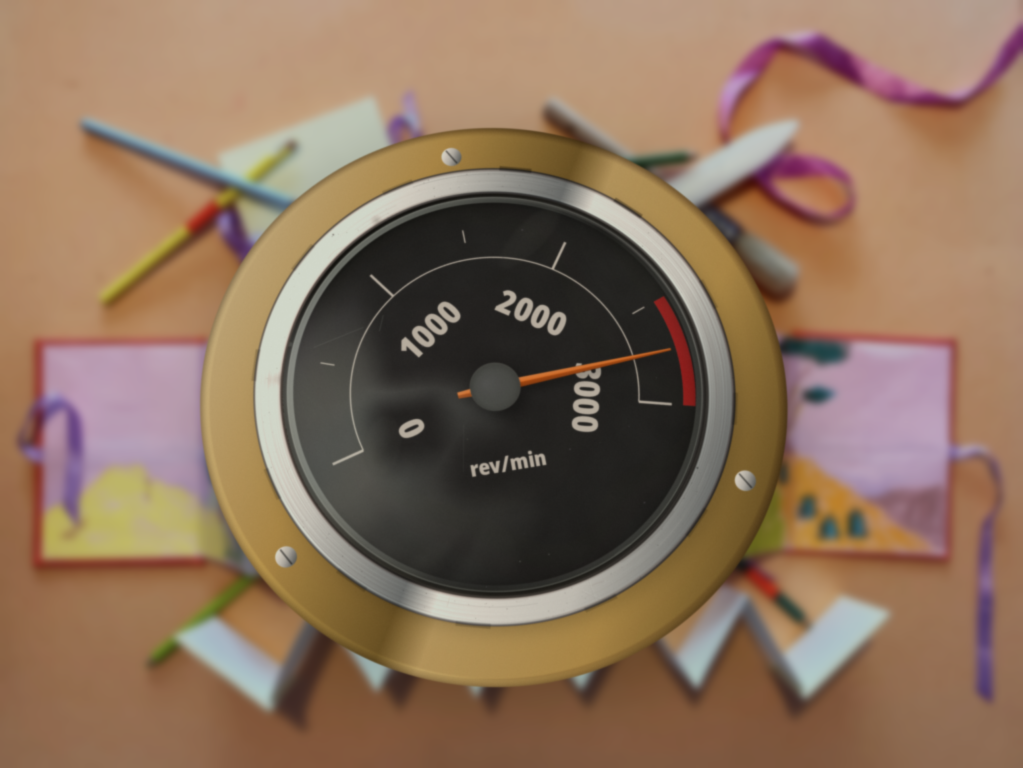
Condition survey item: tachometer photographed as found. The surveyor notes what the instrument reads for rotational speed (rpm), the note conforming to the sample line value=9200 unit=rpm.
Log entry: value=2750 unit=rpm
